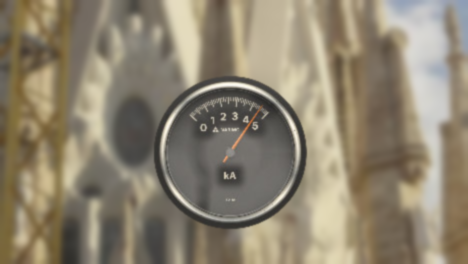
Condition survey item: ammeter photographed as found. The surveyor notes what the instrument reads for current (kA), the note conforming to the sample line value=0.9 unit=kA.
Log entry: value=4.5 unit=kA
